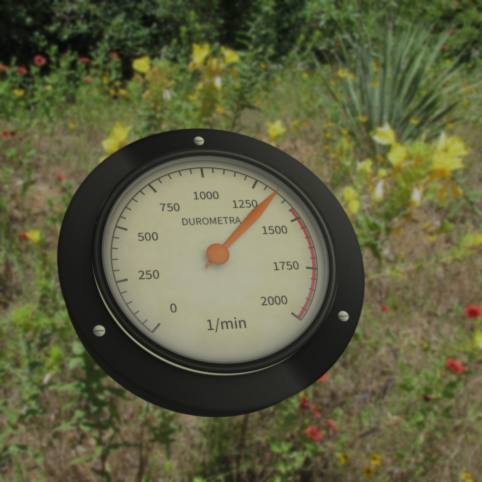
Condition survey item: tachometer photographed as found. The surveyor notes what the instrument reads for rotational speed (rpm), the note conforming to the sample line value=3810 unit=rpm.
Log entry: value=1350 unit=rpm
